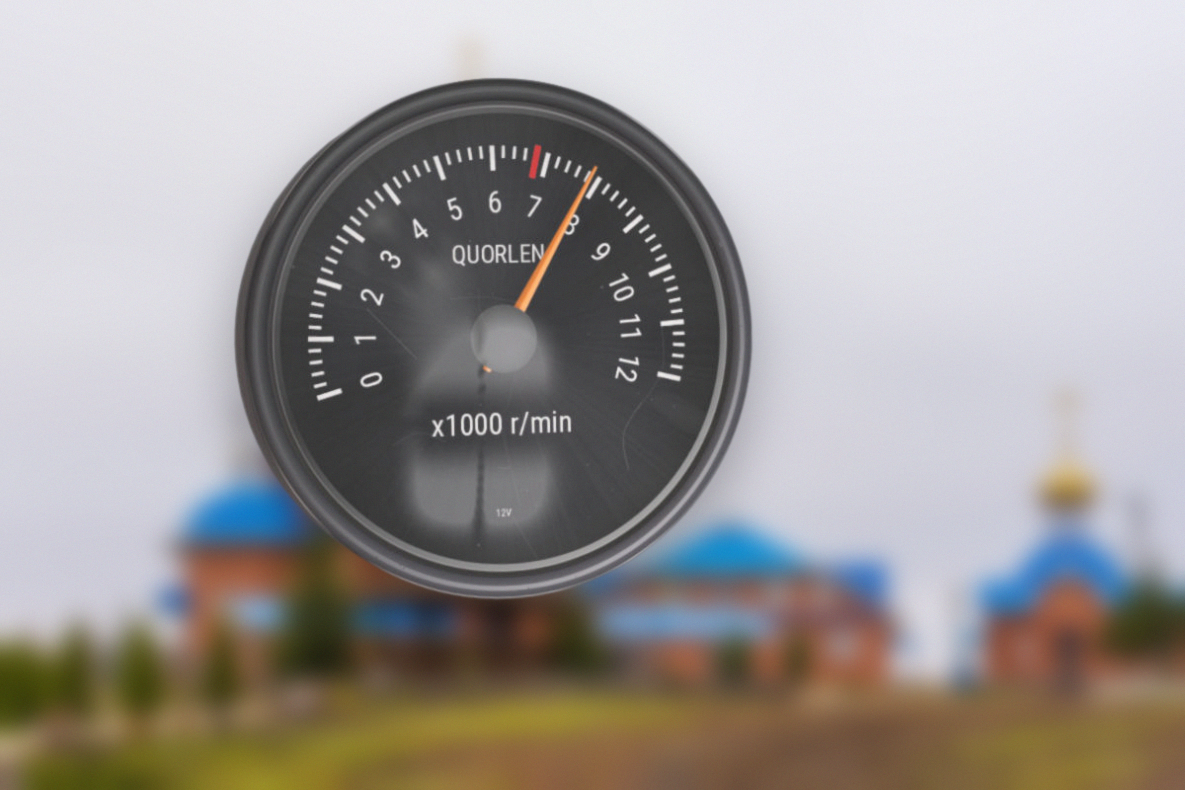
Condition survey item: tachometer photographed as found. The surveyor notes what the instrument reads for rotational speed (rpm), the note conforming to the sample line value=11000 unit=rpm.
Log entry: value=7800 unit=rpm
